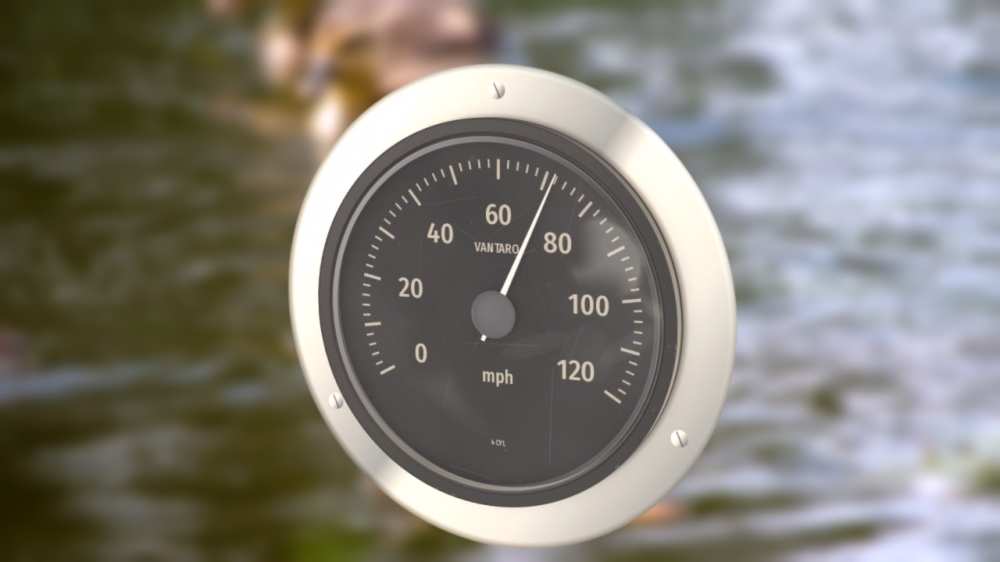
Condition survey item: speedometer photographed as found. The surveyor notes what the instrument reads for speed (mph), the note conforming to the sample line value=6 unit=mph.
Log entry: value=72 unit=mph
